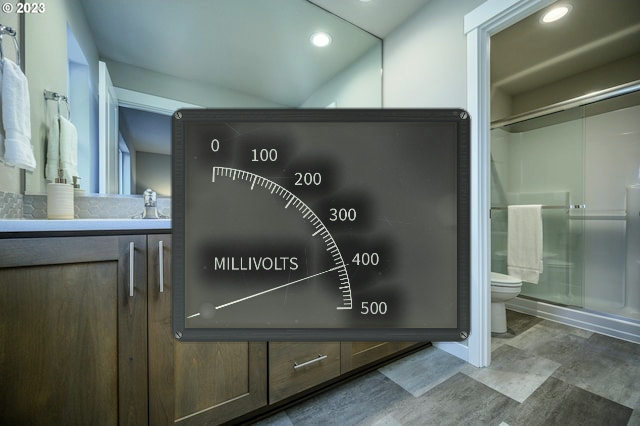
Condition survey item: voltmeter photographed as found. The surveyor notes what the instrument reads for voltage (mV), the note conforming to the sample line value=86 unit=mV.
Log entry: value=400 unit=mV
